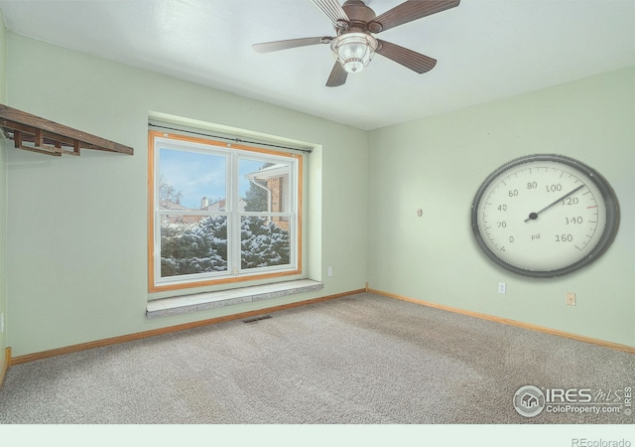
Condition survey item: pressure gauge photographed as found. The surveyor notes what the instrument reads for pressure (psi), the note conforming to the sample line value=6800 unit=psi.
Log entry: value=115 unit=psi
